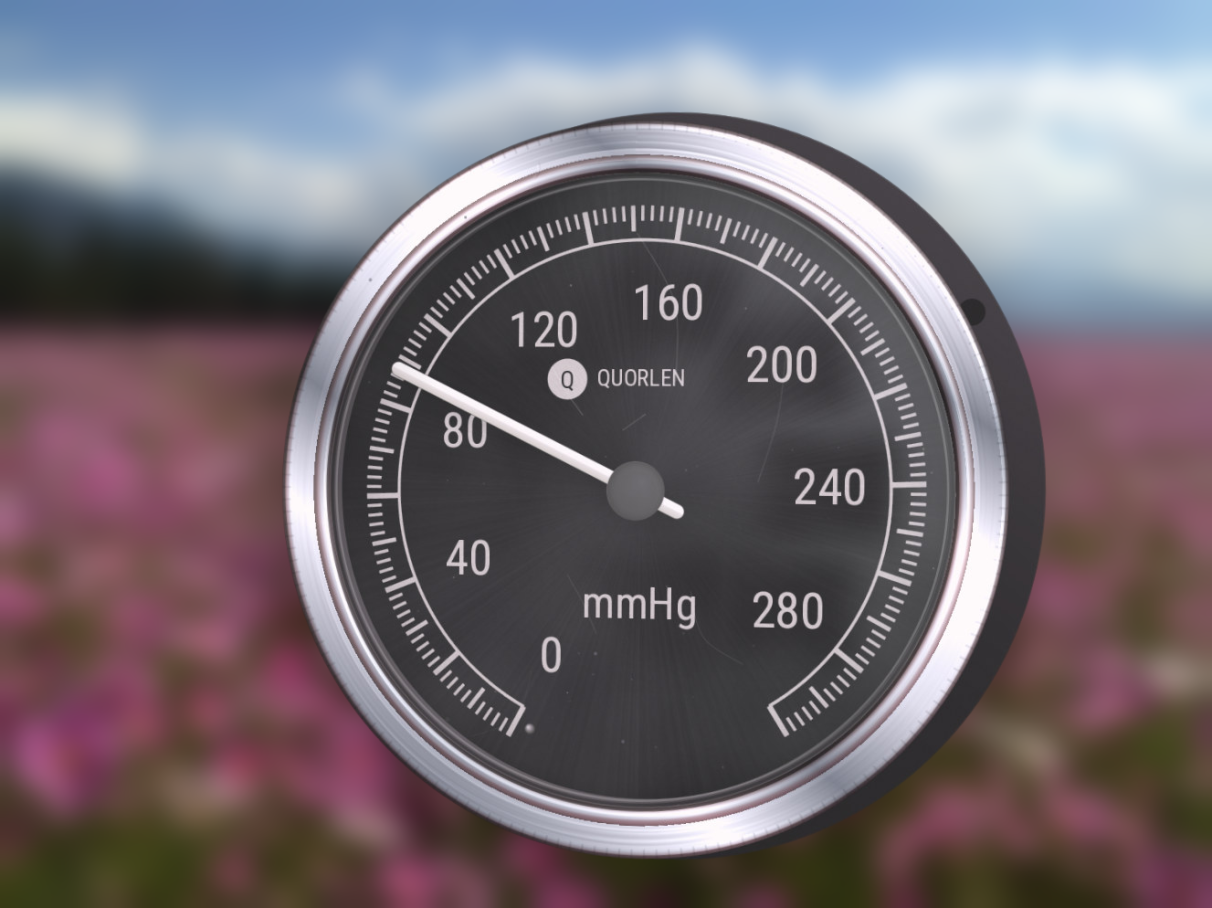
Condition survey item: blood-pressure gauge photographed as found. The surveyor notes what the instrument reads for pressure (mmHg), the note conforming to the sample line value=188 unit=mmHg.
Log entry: value=88 unit=mmHg
